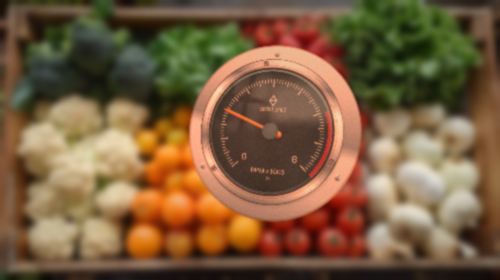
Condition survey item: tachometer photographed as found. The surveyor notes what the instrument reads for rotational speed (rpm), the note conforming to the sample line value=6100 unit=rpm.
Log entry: value=2000 unit=rpm
